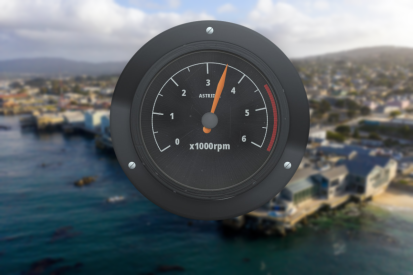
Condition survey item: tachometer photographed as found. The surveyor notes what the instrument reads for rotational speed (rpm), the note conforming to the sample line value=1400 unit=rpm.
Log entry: value=3500 unit=rpm
